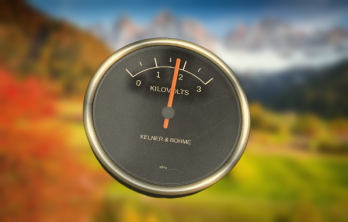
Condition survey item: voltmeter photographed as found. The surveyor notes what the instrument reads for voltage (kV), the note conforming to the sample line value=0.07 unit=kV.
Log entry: value=1.75 unit=kV
